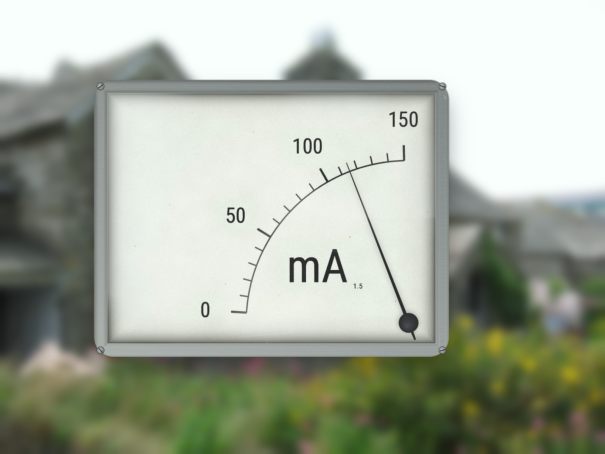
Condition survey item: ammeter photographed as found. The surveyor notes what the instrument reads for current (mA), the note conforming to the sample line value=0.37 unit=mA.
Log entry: value=115 unit=mA
